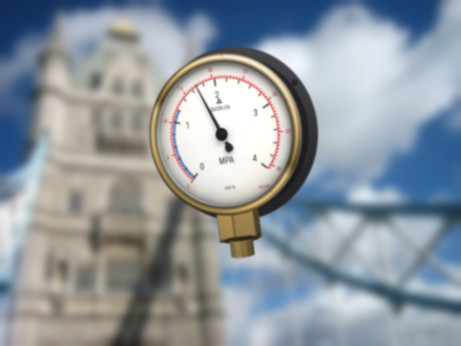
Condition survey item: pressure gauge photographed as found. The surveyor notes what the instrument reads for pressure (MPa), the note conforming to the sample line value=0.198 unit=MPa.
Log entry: value=1.7 unit=MPa
